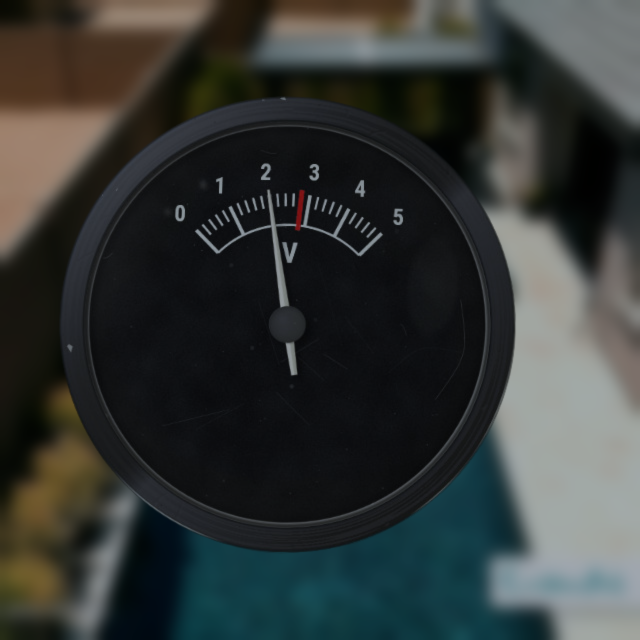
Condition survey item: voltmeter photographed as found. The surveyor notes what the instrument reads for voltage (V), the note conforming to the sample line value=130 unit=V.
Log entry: value=2 unit=V
